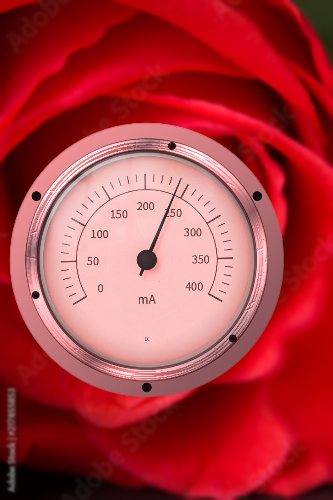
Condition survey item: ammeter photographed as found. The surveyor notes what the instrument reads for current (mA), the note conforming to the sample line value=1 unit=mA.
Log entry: value=240 unit=mA
